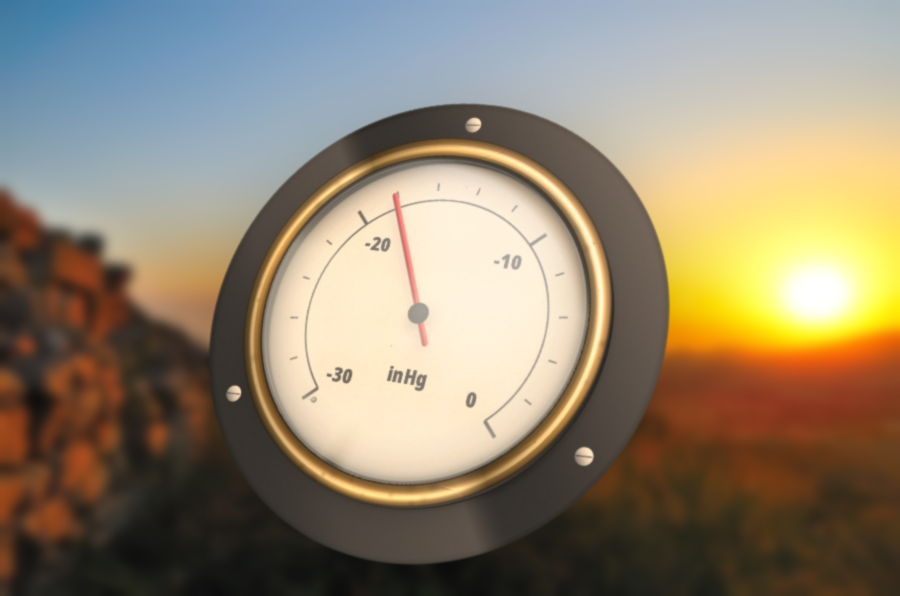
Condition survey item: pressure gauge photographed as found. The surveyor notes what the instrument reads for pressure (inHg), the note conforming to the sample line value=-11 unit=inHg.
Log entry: value=-18 unit=inHg
